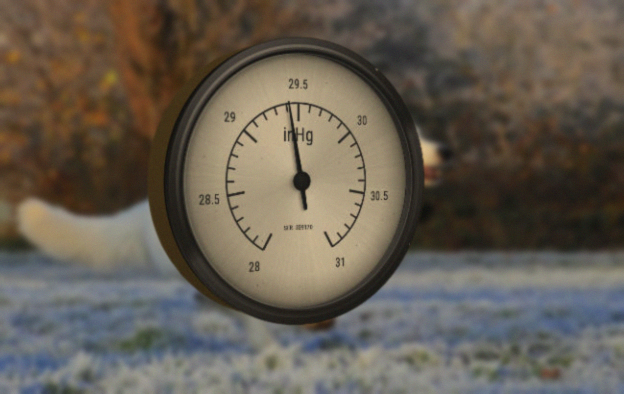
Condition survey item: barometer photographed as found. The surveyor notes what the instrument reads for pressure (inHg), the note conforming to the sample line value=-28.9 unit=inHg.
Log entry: value=29.4 unit=inHg
